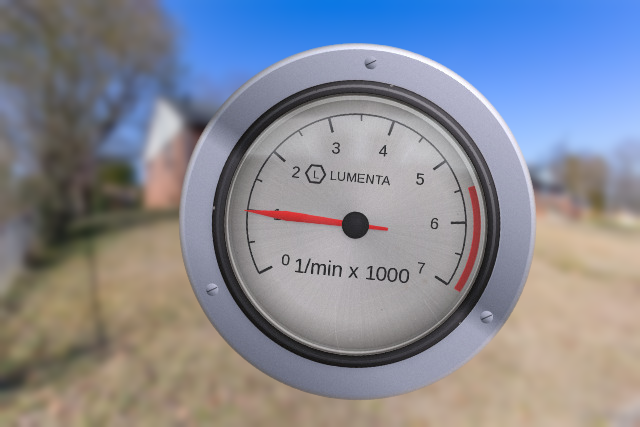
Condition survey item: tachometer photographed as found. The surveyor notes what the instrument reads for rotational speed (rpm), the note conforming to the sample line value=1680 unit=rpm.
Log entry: value=1000 unit=rpm
